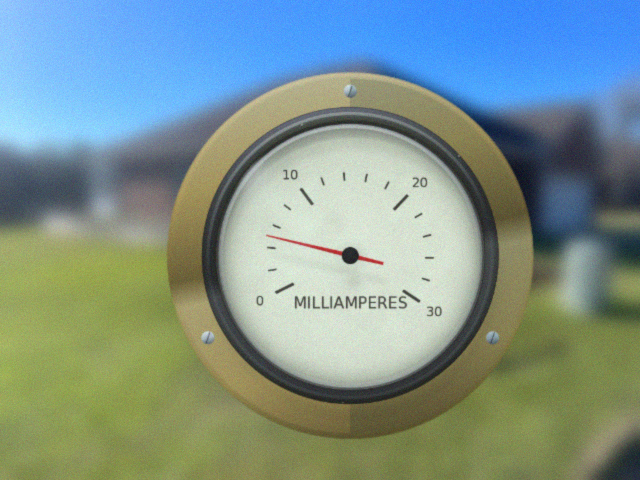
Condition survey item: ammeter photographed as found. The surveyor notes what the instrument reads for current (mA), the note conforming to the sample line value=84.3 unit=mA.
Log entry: value=5 unit=mA
